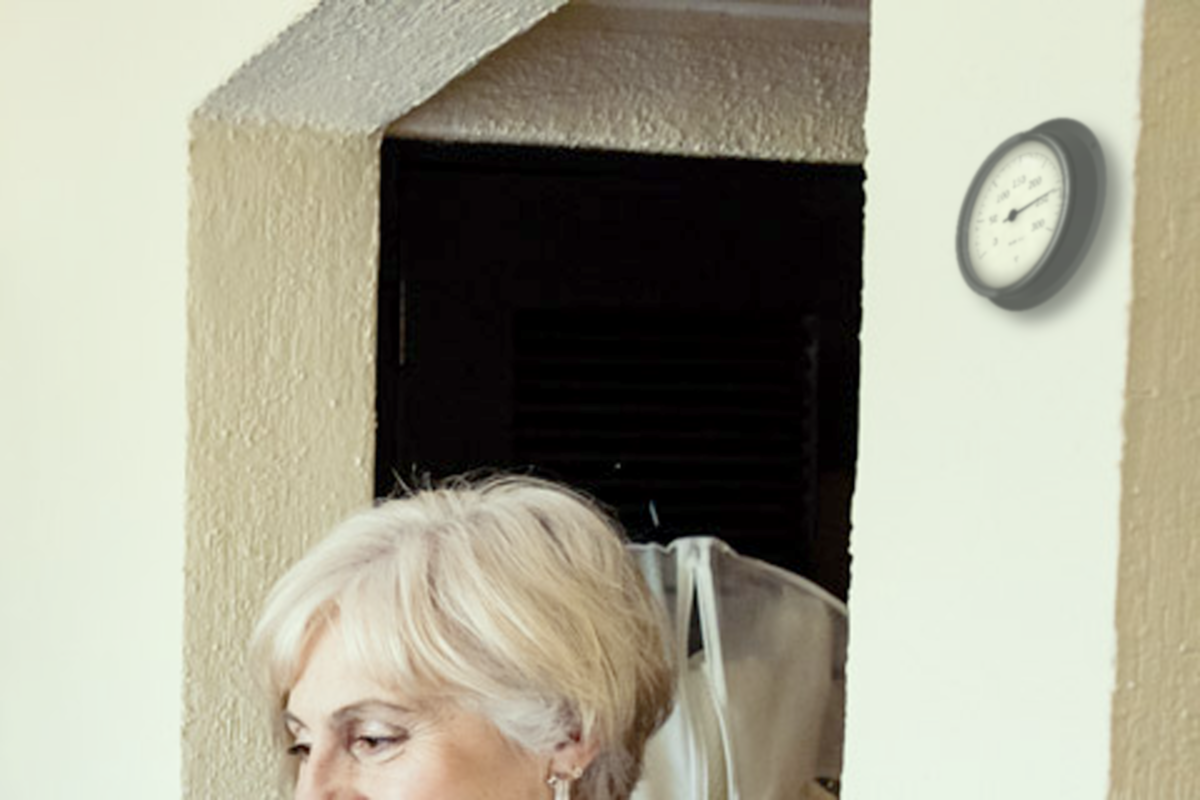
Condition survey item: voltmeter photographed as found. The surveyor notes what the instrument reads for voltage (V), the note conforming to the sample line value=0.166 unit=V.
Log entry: value=250 unit=V
